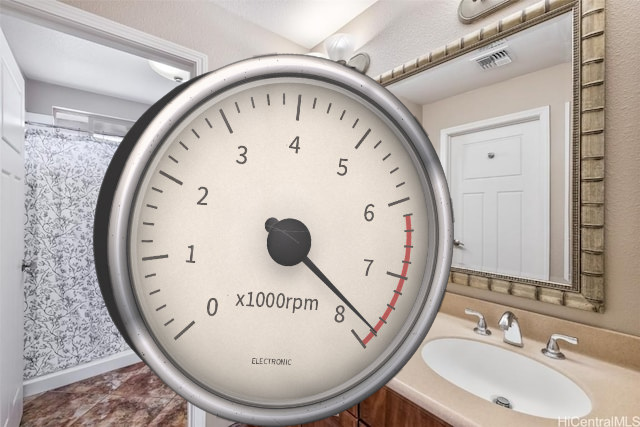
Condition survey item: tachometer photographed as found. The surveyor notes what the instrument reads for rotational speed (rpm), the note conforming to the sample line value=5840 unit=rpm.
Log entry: value=7800 unit=rpm
